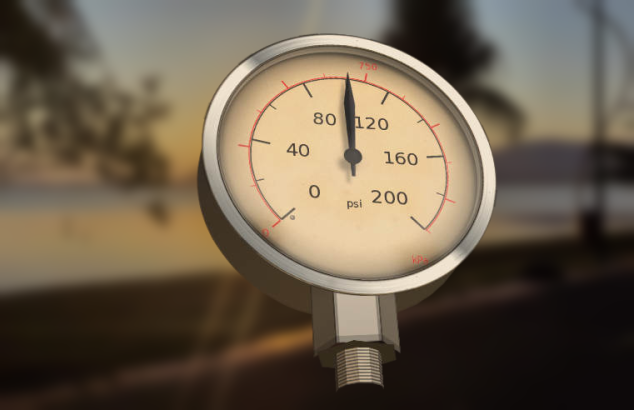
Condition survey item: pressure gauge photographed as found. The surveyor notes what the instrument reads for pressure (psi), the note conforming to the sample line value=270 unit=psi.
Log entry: value=100 unit=psi
